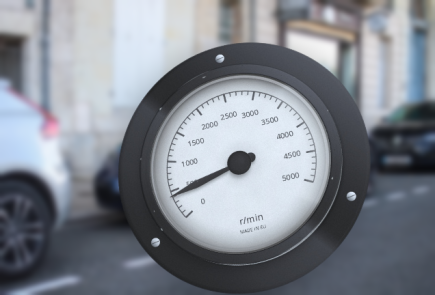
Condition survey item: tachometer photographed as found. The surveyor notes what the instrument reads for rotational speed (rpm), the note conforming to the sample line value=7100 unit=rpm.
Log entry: value=400 unit=rpm
